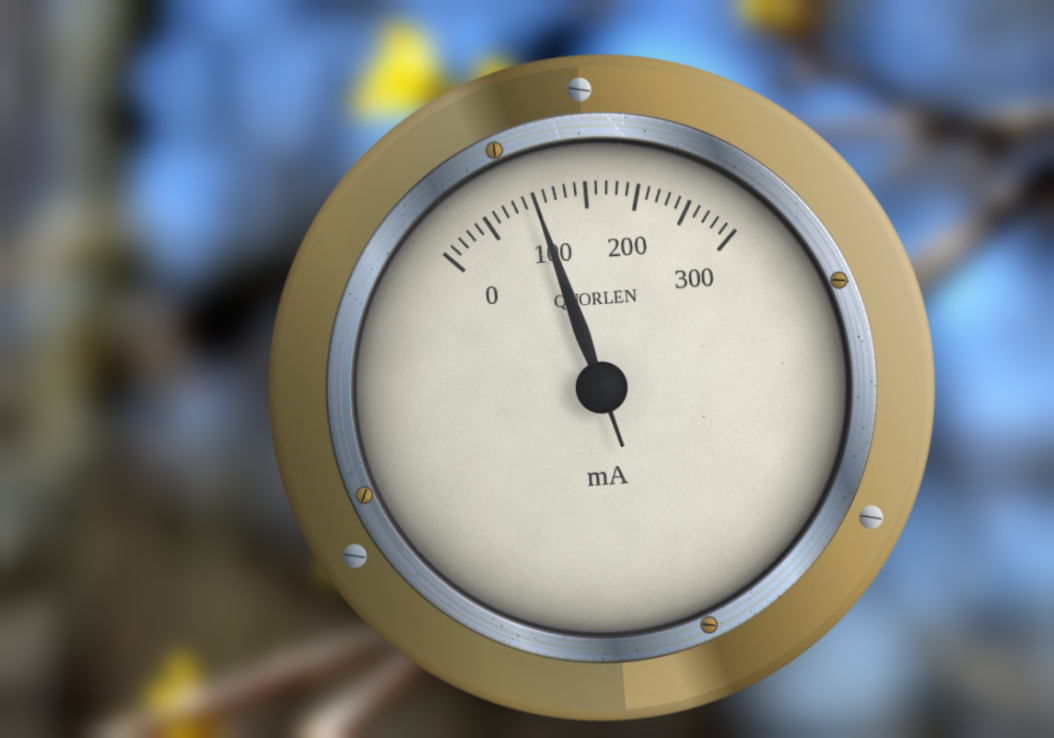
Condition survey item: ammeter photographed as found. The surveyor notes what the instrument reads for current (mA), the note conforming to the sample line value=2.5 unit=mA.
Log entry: value=100 unit=mA
